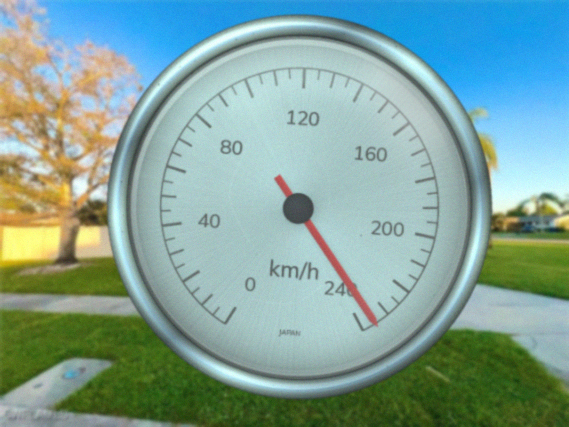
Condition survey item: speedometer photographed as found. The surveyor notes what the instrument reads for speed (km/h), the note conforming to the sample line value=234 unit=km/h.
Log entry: value=235 unit=km/h
